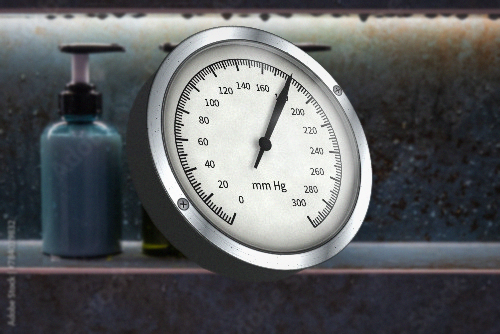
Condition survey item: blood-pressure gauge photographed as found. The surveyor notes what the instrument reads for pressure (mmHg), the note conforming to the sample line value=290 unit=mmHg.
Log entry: value=180 unit=mmHg
